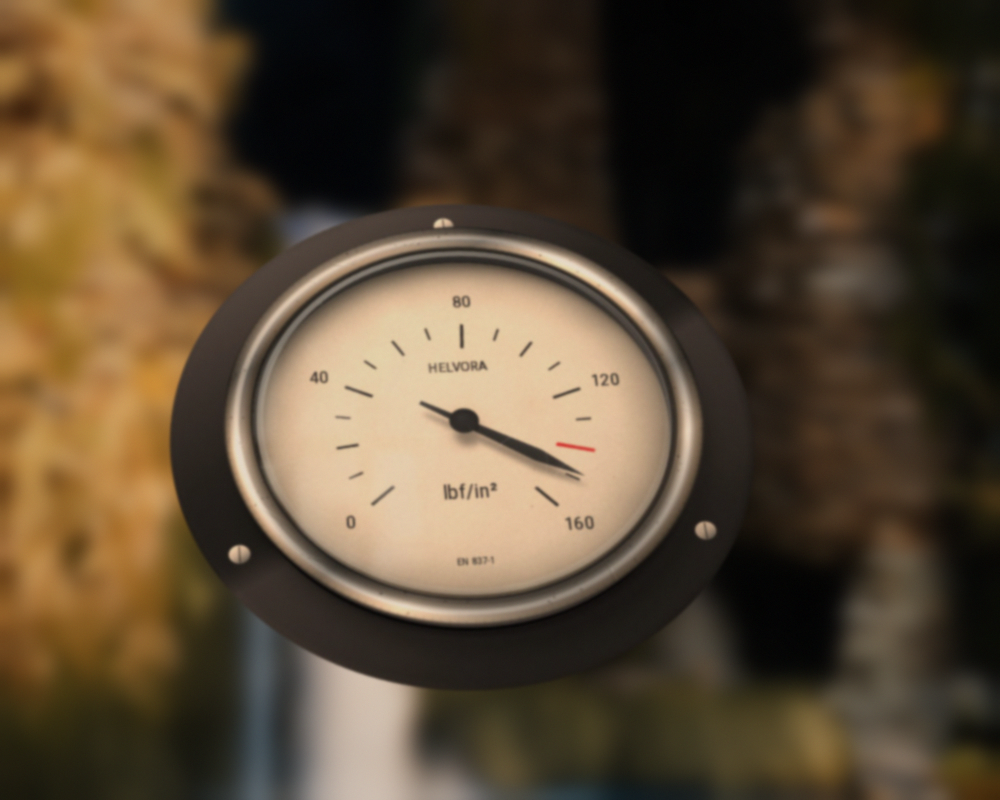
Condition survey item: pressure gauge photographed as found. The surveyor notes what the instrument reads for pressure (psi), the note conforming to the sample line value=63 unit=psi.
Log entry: value=150 unit=psi
